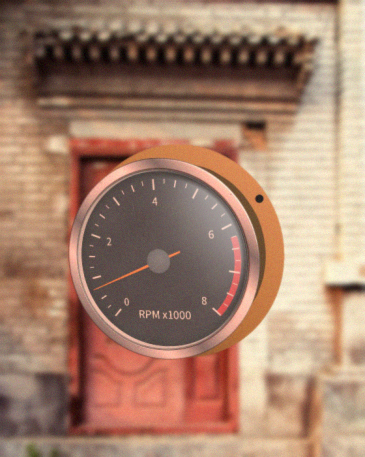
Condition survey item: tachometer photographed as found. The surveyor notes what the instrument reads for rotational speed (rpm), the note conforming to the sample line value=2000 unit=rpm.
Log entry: value=750 unit=rpm
